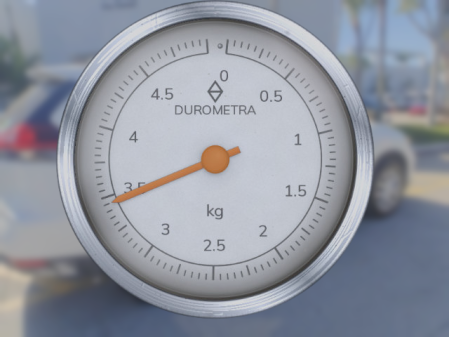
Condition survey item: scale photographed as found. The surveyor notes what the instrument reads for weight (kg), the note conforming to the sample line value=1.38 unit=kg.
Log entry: value=3.45 unit=kg
